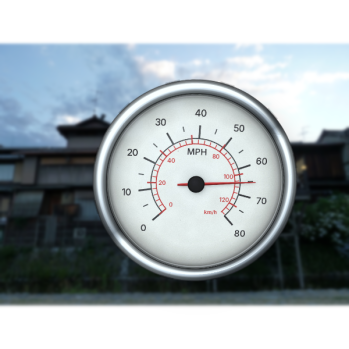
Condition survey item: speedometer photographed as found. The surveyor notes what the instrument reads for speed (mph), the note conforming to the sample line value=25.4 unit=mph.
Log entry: value=65 unit=mph
